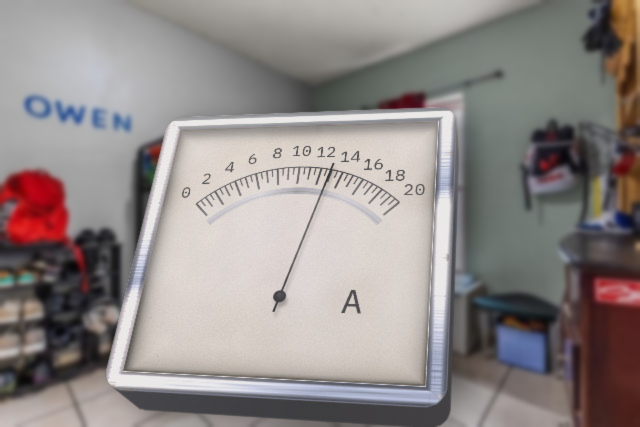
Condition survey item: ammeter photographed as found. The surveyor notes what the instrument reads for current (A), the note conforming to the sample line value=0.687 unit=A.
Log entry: value=13 unit=A
